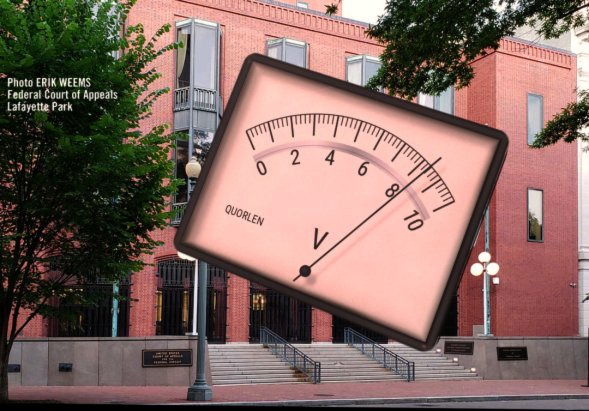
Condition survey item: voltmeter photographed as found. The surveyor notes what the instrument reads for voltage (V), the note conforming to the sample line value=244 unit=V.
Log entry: value=8.4 unit=V
